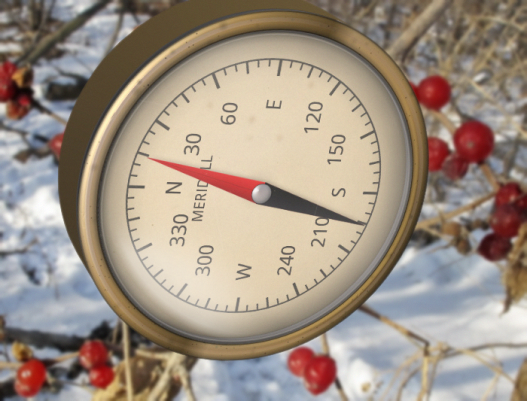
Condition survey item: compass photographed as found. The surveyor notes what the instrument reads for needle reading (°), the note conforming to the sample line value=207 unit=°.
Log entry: value=15 unit=°
